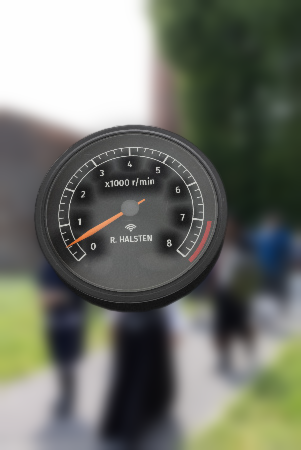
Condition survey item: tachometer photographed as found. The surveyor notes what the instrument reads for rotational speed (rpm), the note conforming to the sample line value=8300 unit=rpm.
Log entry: value=400 unit=rpm
